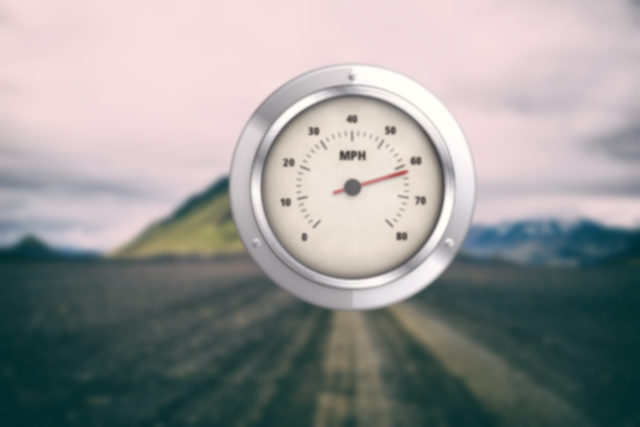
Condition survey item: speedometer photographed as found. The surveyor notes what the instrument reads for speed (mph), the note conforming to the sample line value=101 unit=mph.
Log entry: value=62 unit=mph
